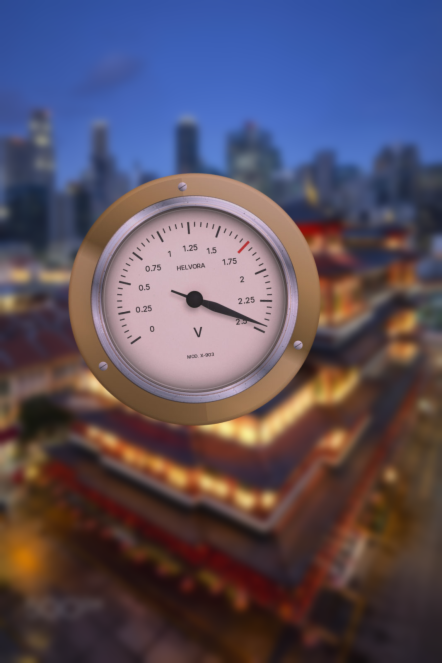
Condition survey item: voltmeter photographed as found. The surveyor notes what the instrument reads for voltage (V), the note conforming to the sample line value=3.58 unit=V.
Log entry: value=2.45 unit=V
